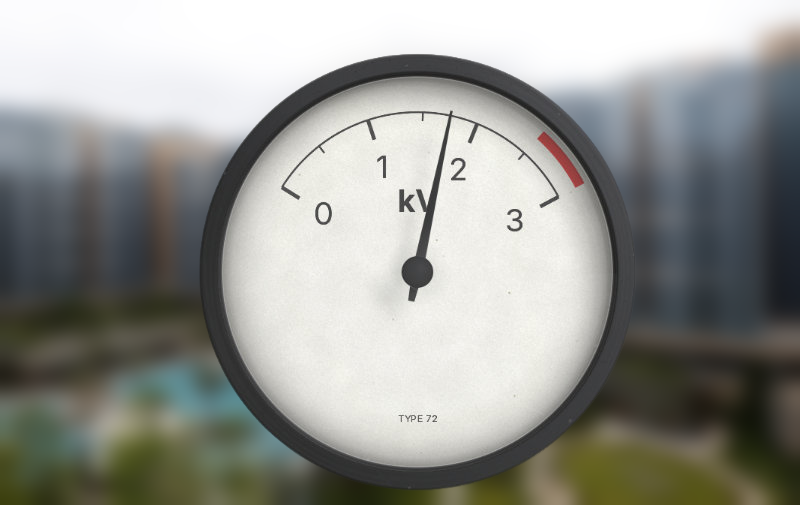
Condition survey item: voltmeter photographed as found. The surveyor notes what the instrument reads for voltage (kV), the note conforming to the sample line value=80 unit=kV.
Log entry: value=1.75 unit=kV
